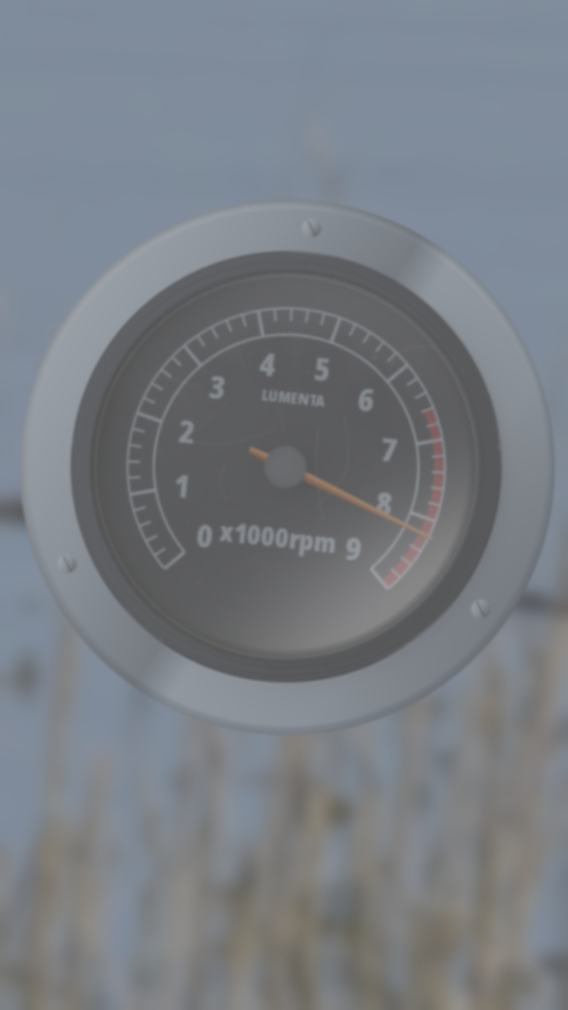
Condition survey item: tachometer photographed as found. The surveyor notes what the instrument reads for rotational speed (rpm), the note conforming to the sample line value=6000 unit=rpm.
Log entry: value=8200 unit=rpm
